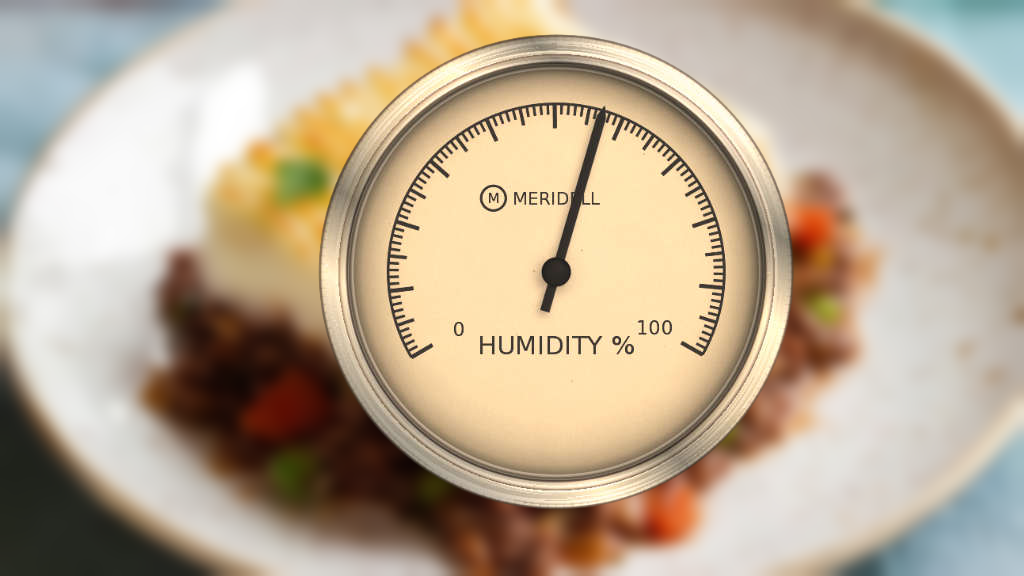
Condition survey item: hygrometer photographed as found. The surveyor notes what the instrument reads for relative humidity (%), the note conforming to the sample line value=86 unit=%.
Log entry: value=57 unit=%
